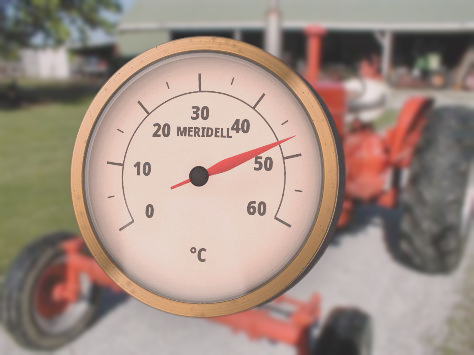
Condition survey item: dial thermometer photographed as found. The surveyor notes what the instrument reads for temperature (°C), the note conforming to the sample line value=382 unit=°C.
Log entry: value=47.5 unit=°C
